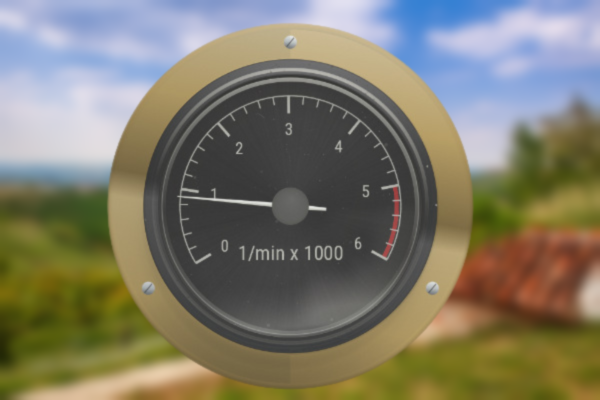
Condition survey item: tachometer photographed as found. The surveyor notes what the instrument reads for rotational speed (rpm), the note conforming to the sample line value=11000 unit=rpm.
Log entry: value=900 unit=rpm
